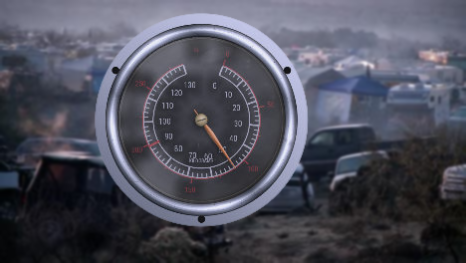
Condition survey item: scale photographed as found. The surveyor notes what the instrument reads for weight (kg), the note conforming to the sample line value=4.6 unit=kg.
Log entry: value=50 unit=kg
